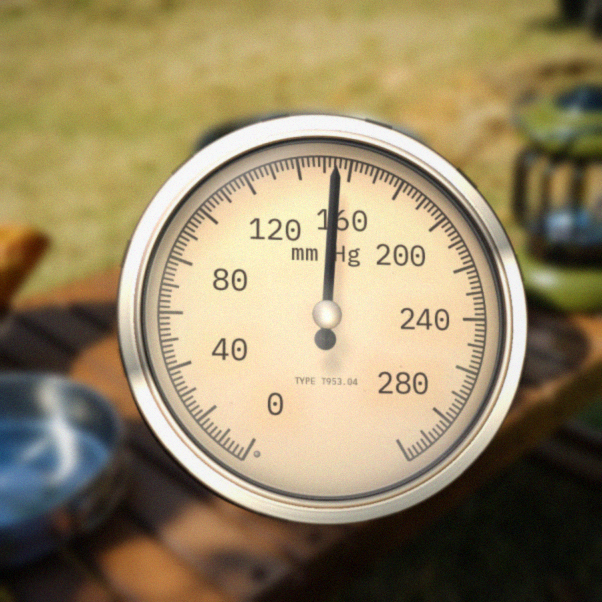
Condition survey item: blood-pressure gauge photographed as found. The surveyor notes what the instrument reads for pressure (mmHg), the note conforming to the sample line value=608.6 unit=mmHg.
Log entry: value=154 unit=mmHg
